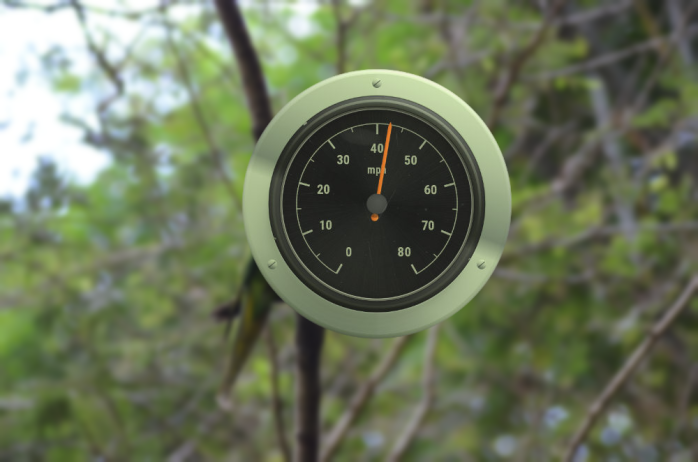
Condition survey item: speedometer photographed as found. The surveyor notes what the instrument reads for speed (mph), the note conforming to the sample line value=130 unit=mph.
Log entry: value=42.5 unit=mph
